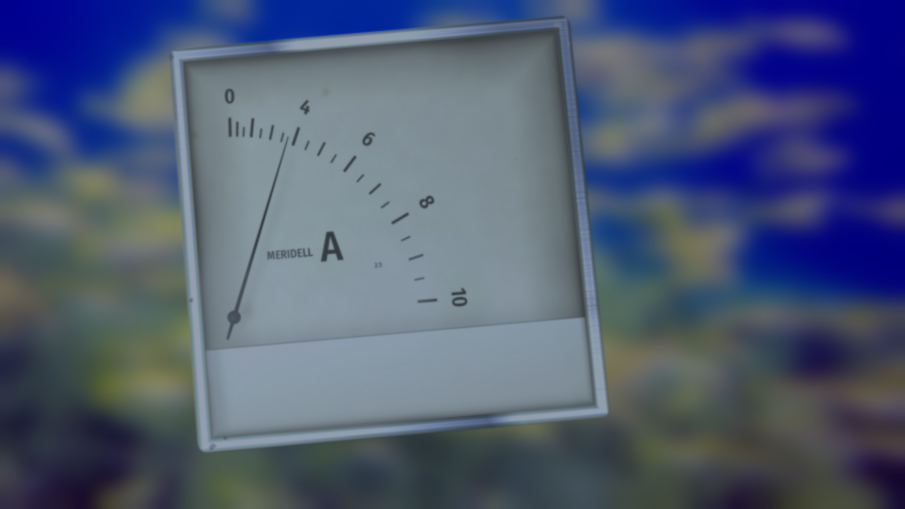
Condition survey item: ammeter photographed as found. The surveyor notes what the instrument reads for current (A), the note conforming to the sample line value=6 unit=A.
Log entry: value=3.75 unit=A
